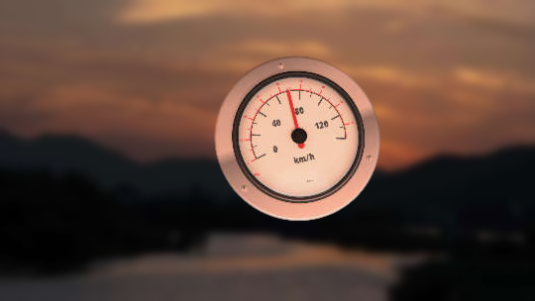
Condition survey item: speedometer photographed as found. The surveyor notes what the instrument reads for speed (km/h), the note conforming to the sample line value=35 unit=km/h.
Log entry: value=70 unit=km/h
